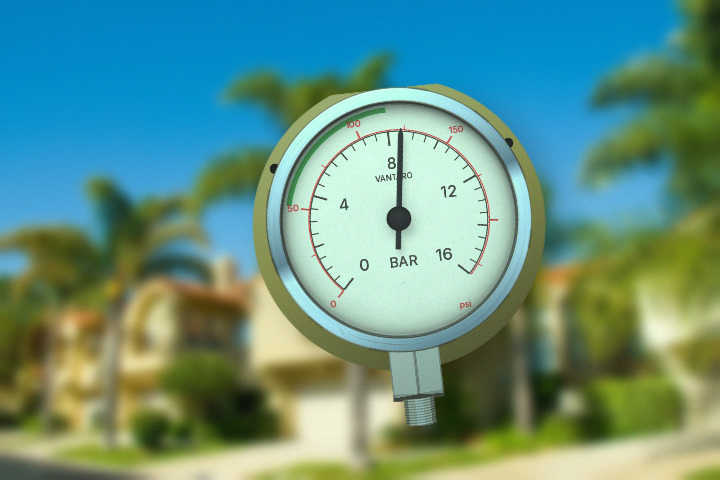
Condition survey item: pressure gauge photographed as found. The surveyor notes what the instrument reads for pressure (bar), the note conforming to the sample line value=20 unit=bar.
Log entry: value=8.5 unit=bar
